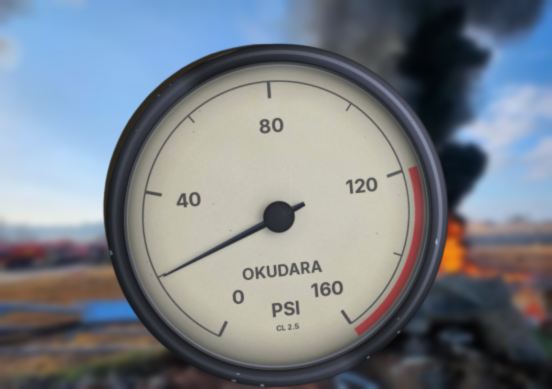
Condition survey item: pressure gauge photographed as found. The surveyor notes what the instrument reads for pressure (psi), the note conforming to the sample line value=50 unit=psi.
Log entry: value=20 unit=psi
